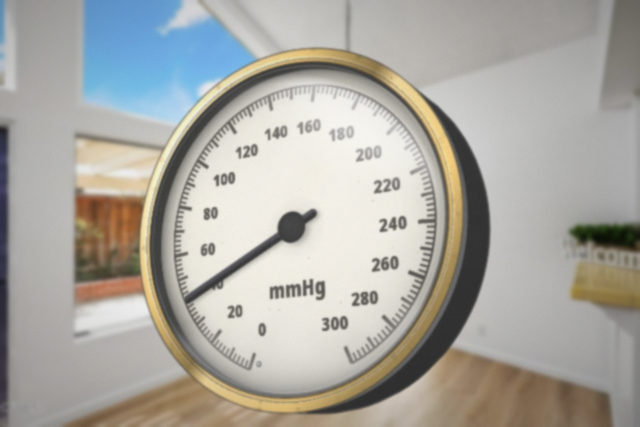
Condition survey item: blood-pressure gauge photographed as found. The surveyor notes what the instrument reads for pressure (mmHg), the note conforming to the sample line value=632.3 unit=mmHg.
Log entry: value=40 unit=mmHg
